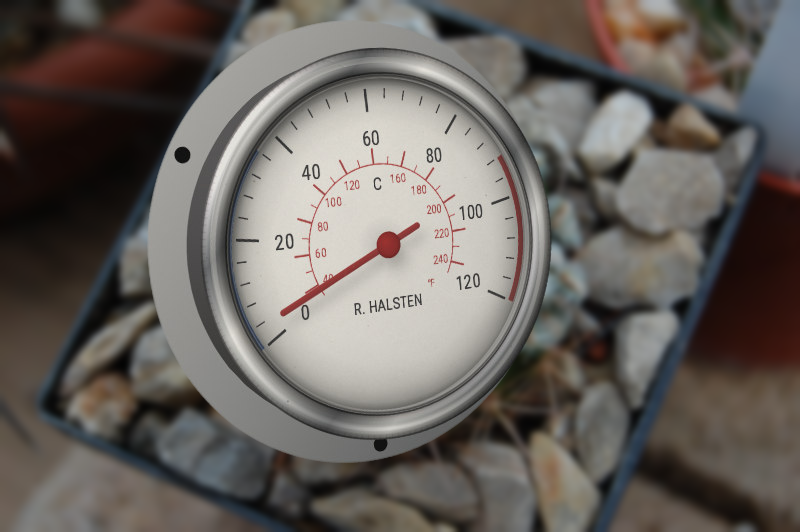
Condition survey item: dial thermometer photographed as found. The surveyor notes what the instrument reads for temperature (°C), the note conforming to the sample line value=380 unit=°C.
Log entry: value=4 unit=°C
